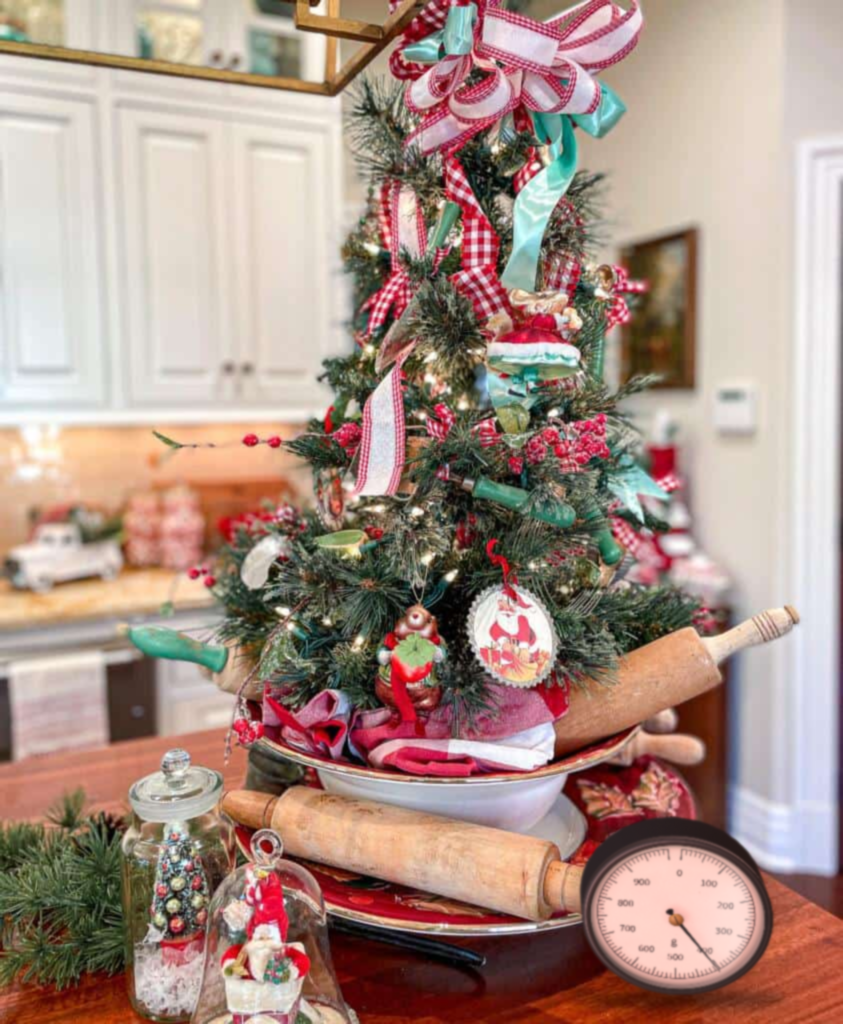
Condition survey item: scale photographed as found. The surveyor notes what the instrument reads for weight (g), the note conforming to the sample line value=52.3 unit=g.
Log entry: value=400 unit=g
